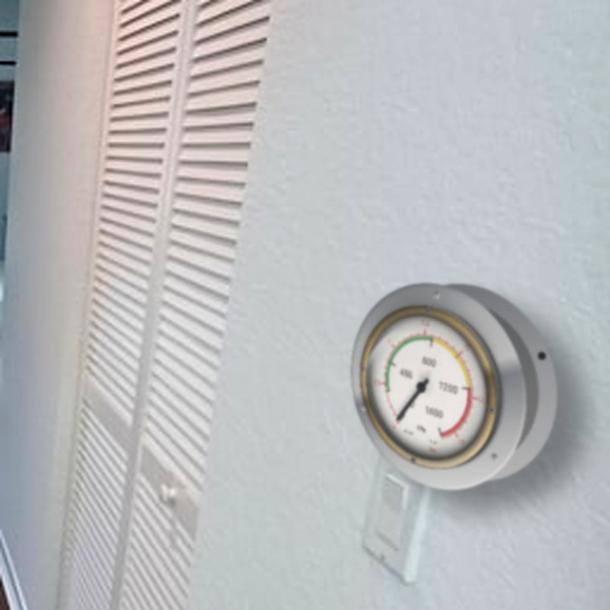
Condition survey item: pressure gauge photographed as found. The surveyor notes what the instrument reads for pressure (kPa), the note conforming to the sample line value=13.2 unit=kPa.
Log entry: value=0 unit=kPa
